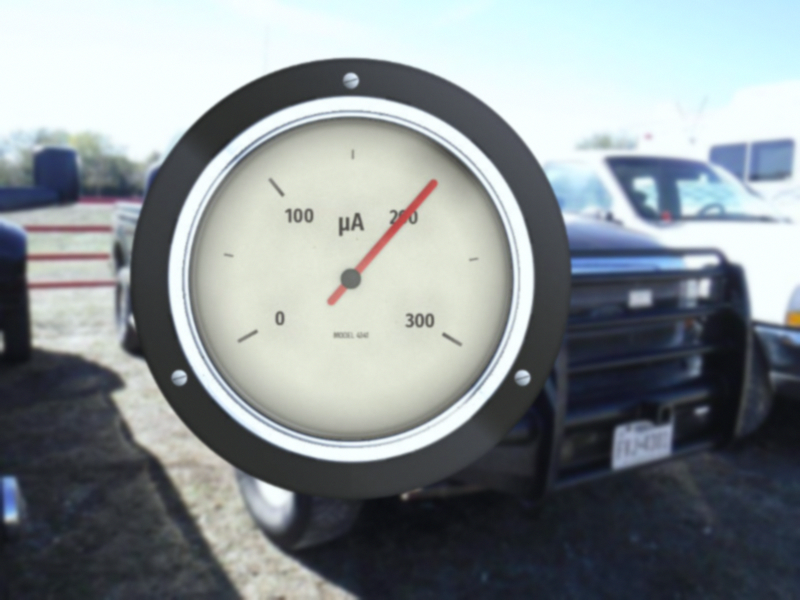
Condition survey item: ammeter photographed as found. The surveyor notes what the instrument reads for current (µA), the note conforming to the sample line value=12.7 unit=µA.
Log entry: value=200 unit=µA
